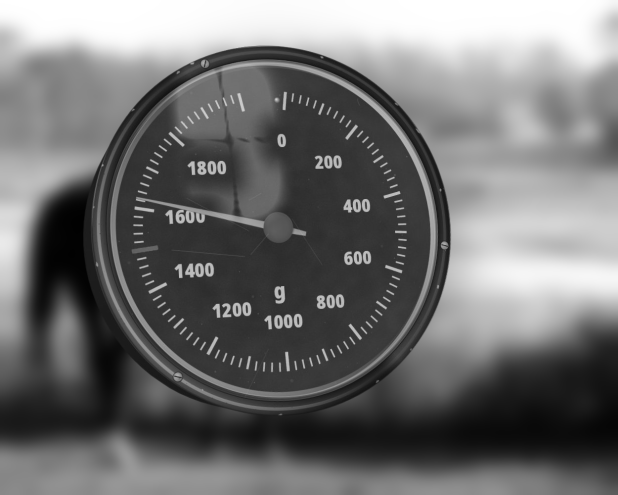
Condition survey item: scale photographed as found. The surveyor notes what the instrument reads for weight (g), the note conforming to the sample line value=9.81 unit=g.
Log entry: value=1620 unit=g
